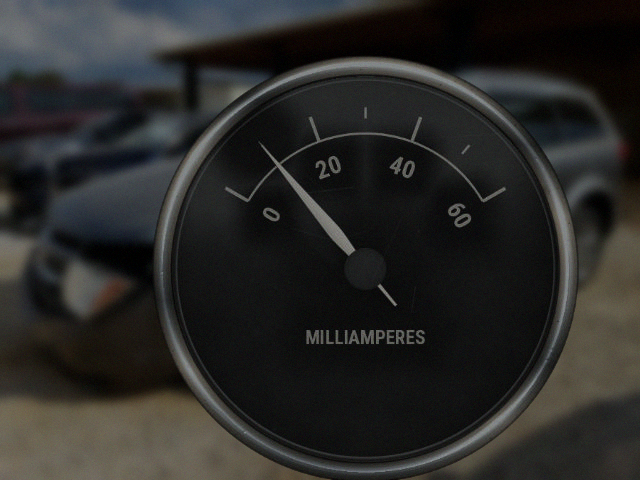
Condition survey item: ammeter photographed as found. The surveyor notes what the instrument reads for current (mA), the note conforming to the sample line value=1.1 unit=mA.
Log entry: value=10 unit=mA
